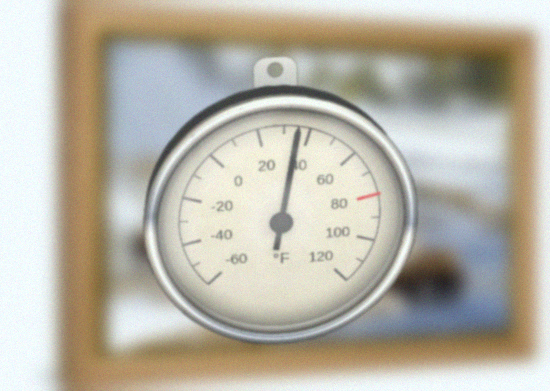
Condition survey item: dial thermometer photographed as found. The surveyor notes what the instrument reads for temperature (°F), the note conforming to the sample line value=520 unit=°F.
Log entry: value=35 unit=°F
